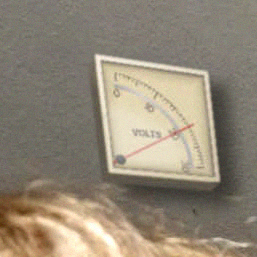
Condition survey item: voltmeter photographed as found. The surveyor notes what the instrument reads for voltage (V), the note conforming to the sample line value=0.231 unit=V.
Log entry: value=20 unit=V
